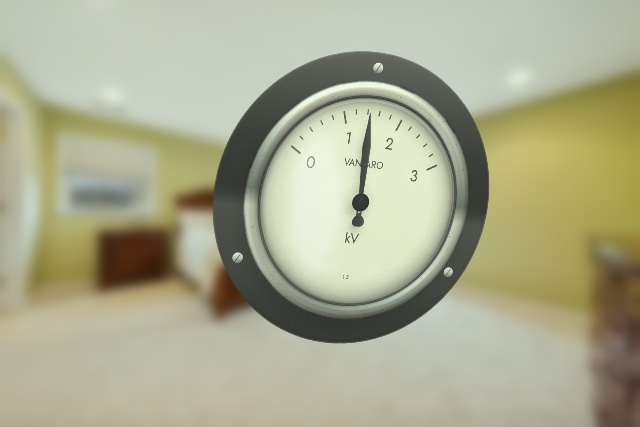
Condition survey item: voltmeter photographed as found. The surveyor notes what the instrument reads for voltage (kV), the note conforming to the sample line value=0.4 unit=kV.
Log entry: value=1.4 unit=kV
